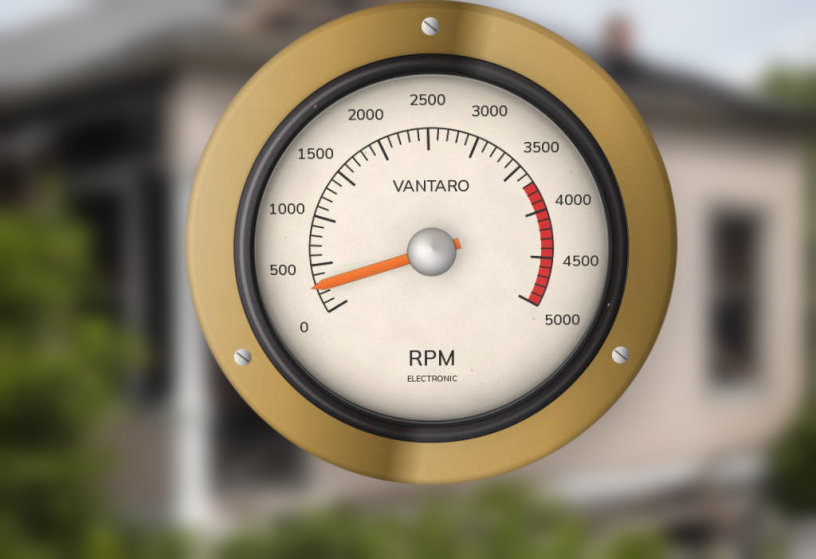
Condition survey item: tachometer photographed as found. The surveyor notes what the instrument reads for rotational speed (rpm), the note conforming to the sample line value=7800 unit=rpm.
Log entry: value=300 unit=rpm
